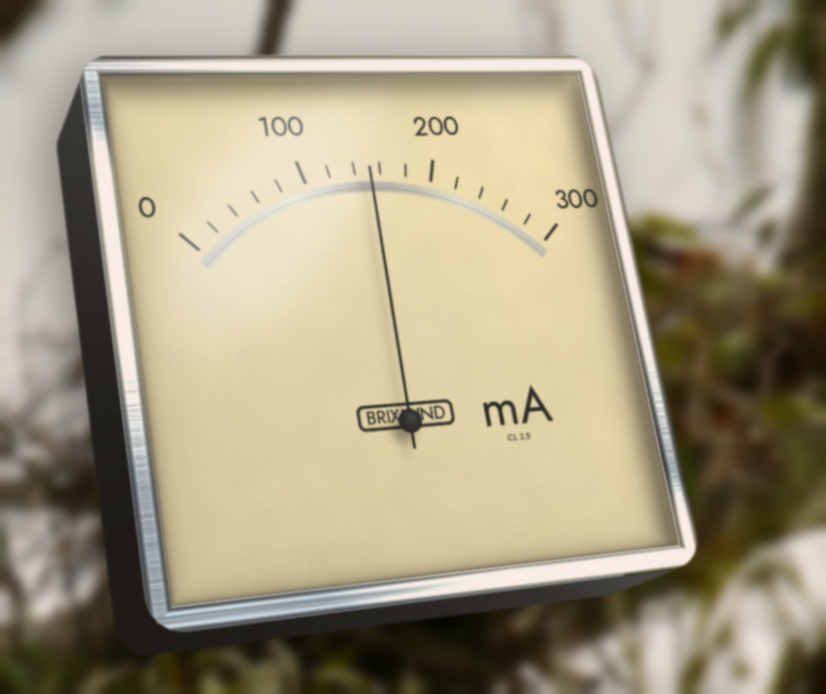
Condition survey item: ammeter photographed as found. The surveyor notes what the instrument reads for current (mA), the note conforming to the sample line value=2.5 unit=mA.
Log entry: value=150 unit=mA
